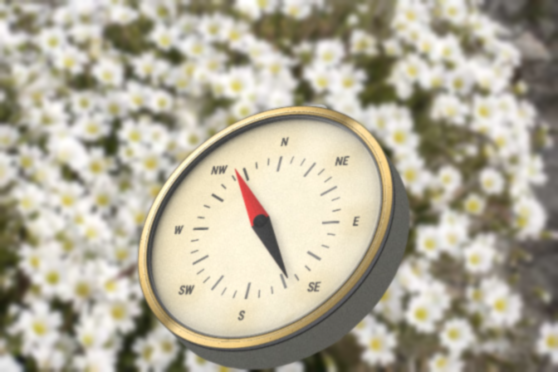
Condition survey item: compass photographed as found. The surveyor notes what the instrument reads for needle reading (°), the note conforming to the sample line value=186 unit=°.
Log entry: value=325 unit=°
